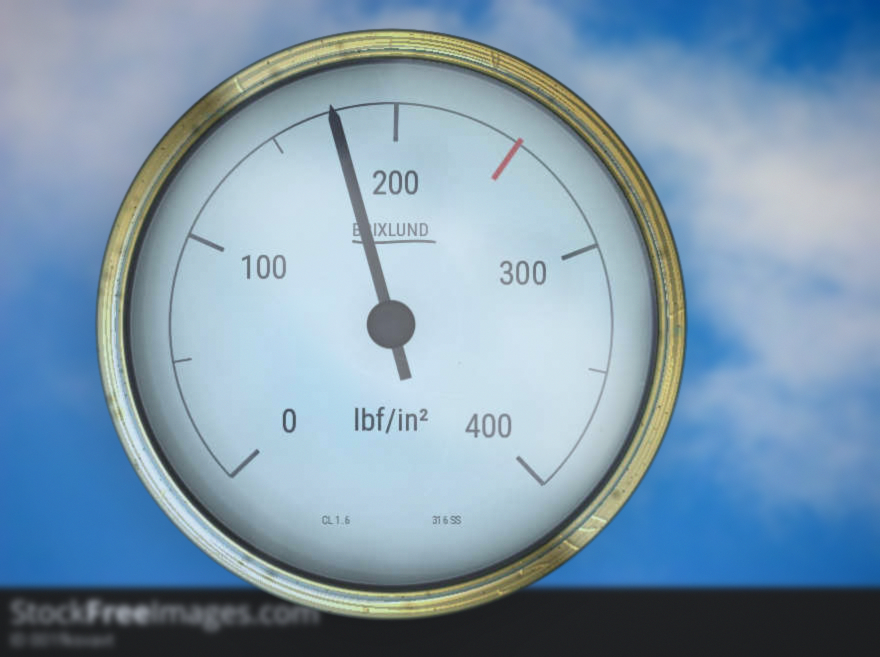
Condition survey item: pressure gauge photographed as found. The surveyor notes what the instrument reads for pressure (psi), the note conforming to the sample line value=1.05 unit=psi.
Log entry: value=175 unit=psi
